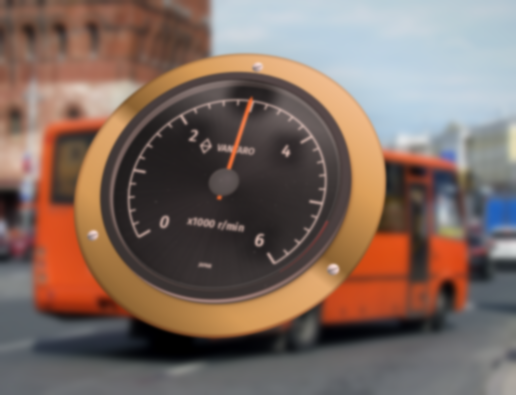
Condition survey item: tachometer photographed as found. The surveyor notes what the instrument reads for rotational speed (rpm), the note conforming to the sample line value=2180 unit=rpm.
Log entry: value=3000 unit=rpm
